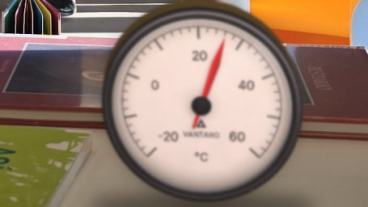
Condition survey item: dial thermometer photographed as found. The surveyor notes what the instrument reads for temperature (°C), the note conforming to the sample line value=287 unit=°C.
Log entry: value=26 unit=°C
